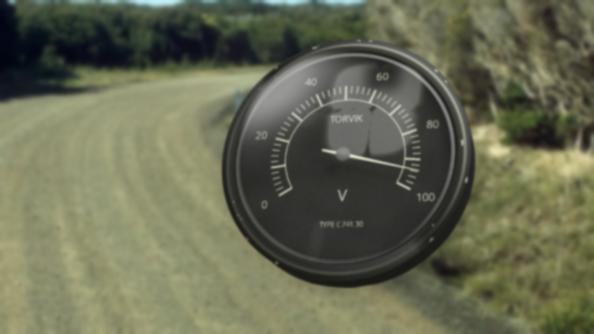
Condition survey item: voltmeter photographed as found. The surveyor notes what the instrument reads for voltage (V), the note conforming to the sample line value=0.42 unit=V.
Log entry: value=94 unit=V
